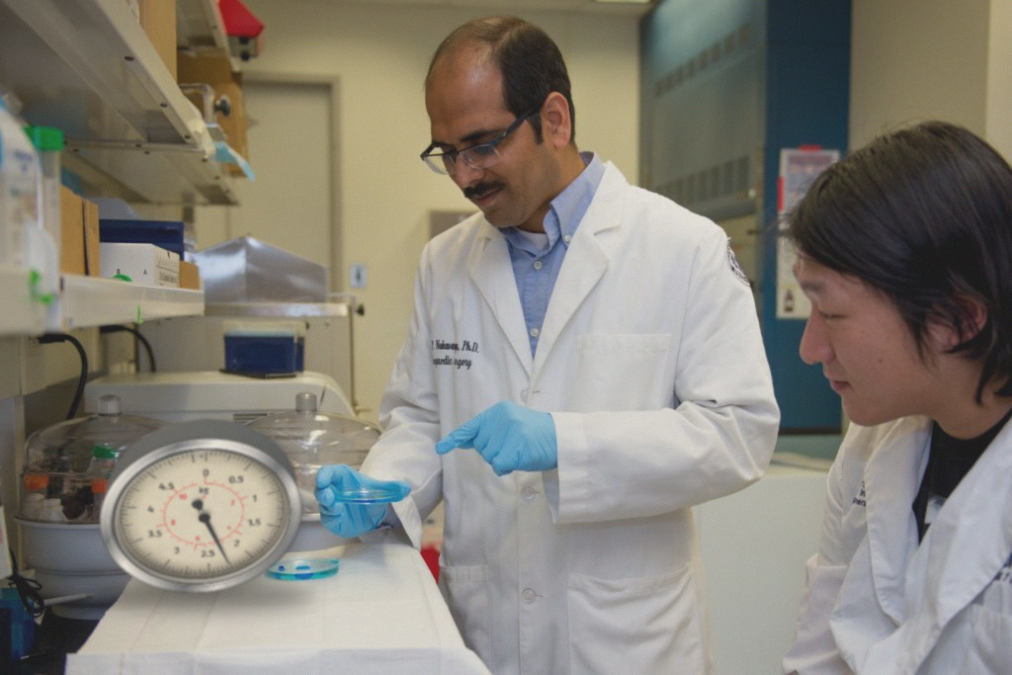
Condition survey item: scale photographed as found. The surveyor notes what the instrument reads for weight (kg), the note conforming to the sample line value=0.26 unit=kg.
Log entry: value=2.25 unit=kg
